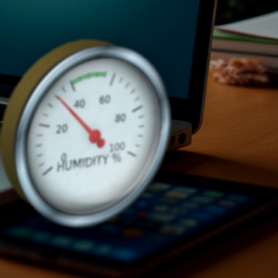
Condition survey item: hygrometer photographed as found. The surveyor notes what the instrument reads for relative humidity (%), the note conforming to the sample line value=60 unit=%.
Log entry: value=32 unit=%
